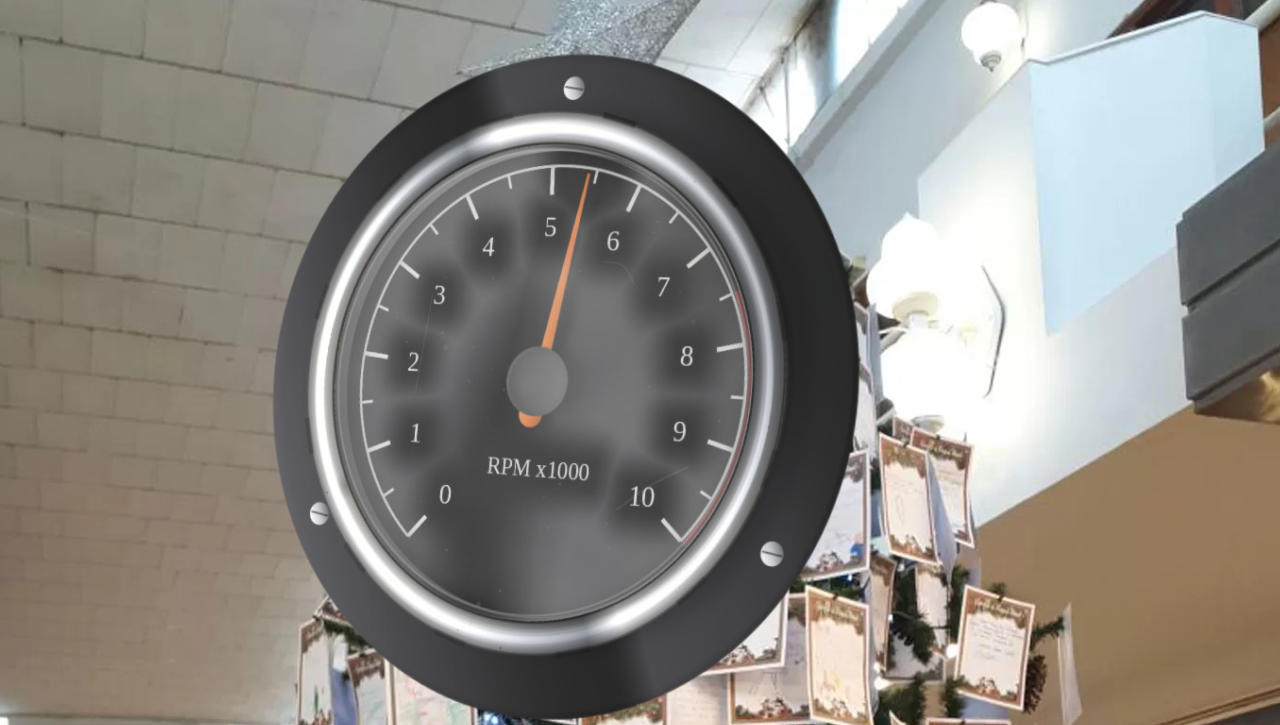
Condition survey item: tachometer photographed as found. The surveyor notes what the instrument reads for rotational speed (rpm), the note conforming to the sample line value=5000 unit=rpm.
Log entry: value=5500 unit=rpm
